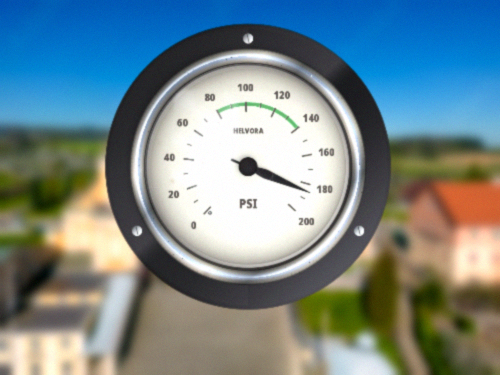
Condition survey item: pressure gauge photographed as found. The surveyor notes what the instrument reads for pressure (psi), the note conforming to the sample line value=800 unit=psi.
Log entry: value=185 unit=psi
